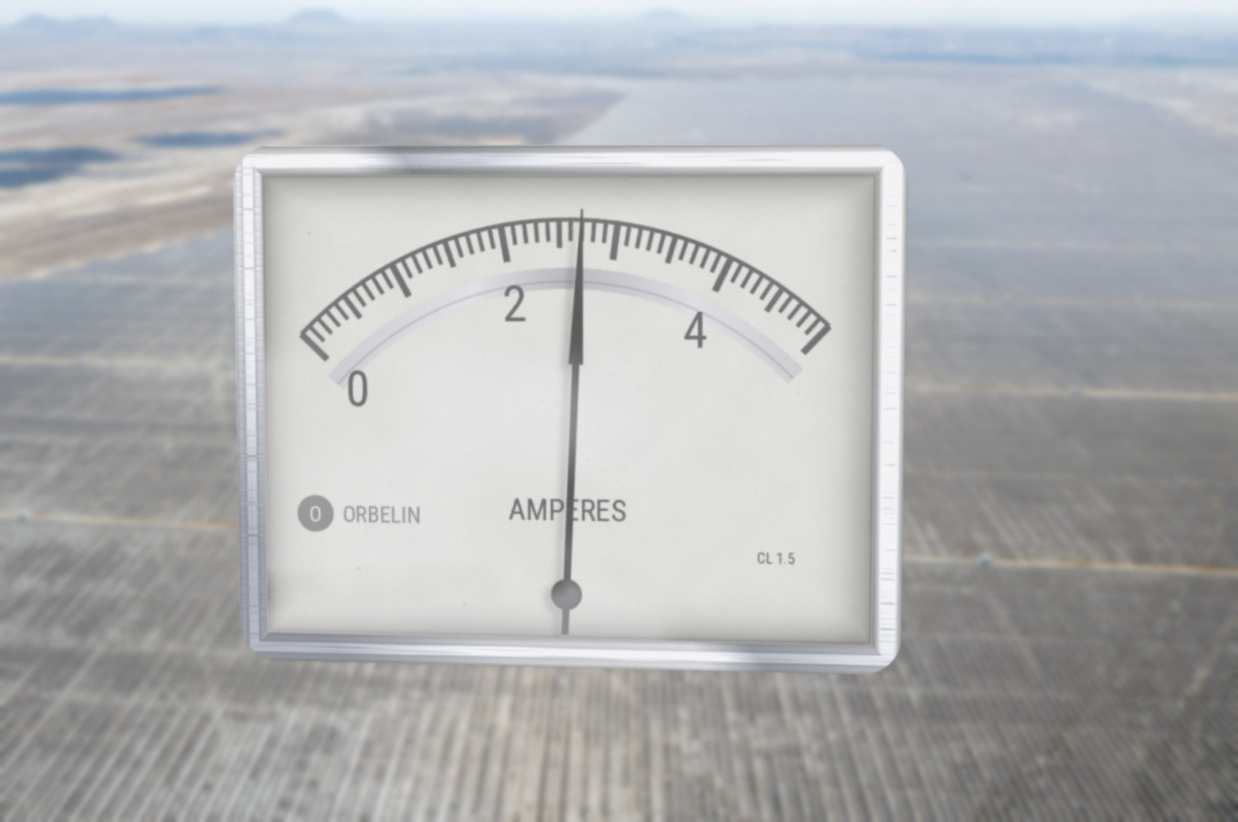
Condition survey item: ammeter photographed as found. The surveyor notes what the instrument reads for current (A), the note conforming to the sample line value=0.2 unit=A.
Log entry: value=2.7 unit=A
